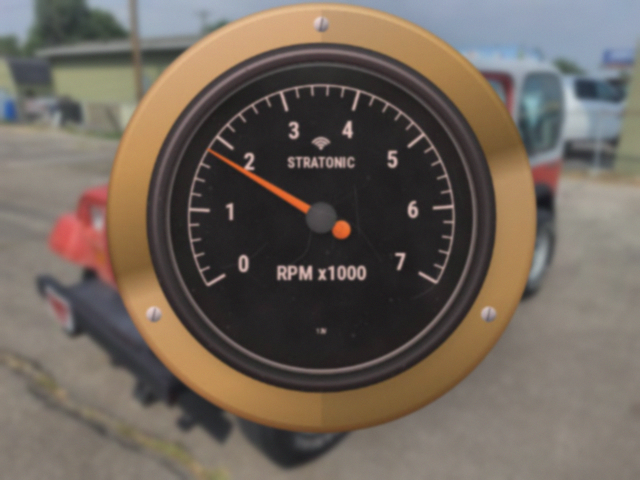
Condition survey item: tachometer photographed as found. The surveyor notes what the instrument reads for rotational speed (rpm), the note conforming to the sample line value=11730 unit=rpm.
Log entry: value=1800 unit=rpm
